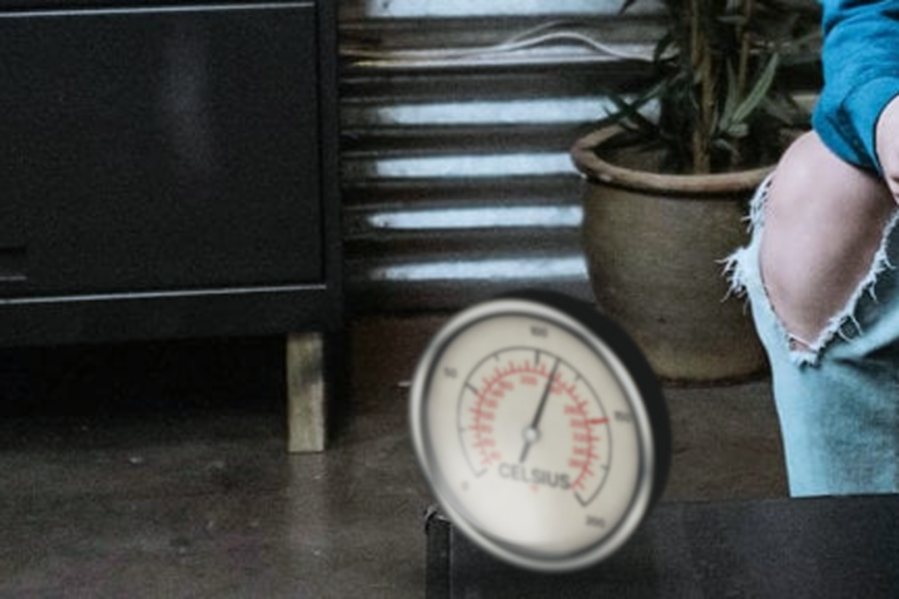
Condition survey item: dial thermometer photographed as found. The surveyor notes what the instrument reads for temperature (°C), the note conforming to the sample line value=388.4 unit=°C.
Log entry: value=112.5 unit=°C
